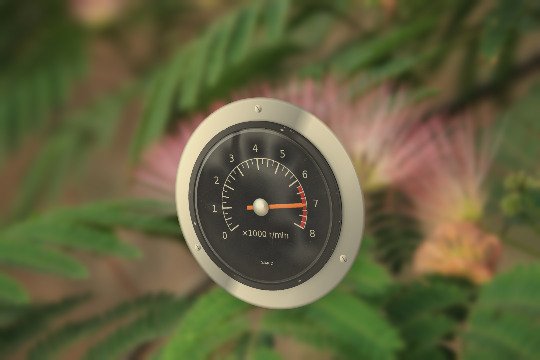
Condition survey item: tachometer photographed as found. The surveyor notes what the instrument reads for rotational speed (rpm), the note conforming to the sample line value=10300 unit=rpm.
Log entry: value=7000 unit=rpm
